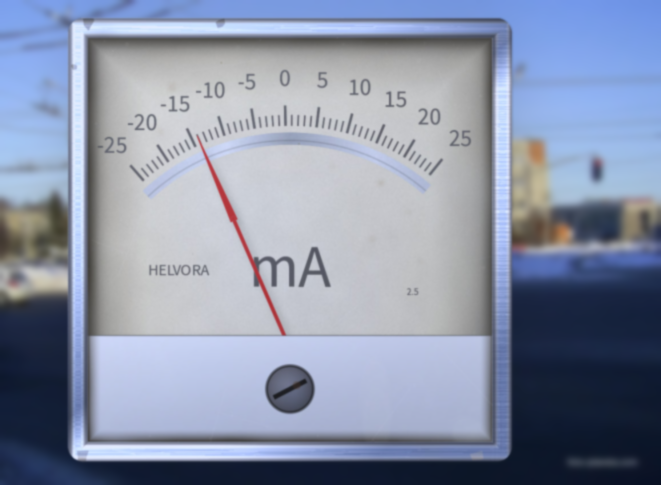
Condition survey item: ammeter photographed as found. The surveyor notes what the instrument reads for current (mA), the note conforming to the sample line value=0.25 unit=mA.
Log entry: value=-14 unit=mA
